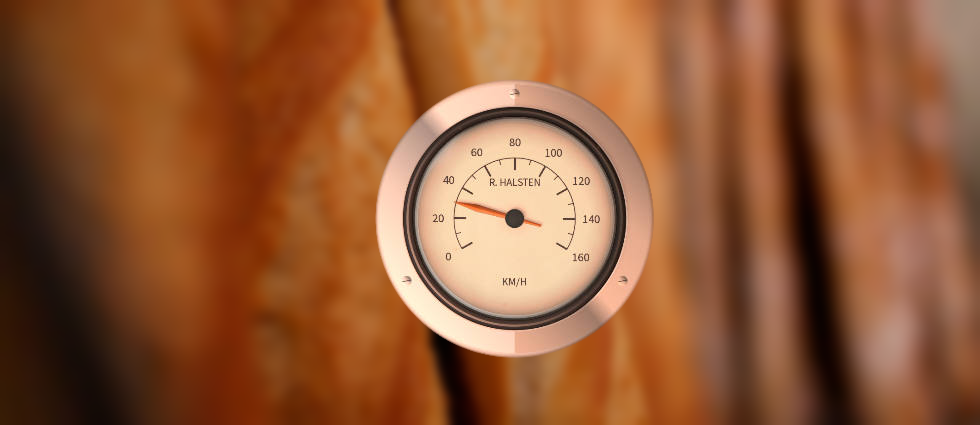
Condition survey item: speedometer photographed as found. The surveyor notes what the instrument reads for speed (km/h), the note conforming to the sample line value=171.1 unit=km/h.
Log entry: value=30 unit=km/h
